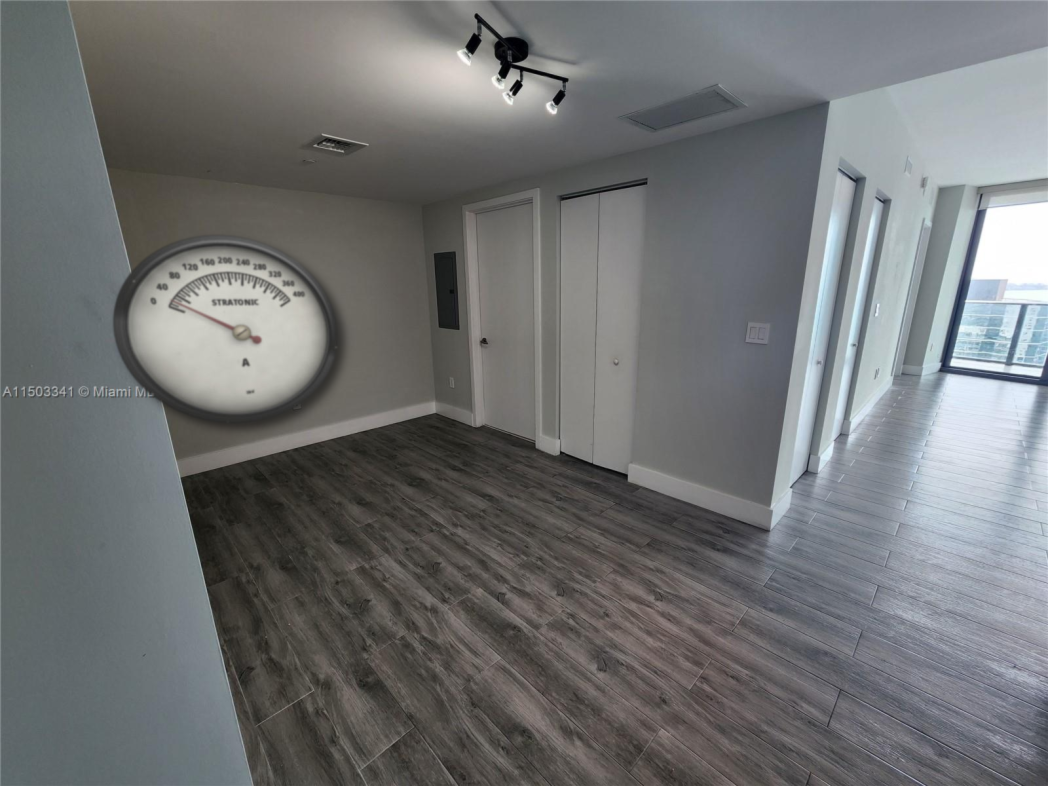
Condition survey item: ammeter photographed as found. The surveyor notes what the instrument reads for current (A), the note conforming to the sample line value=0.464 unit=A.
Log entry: value=20 unit=A
